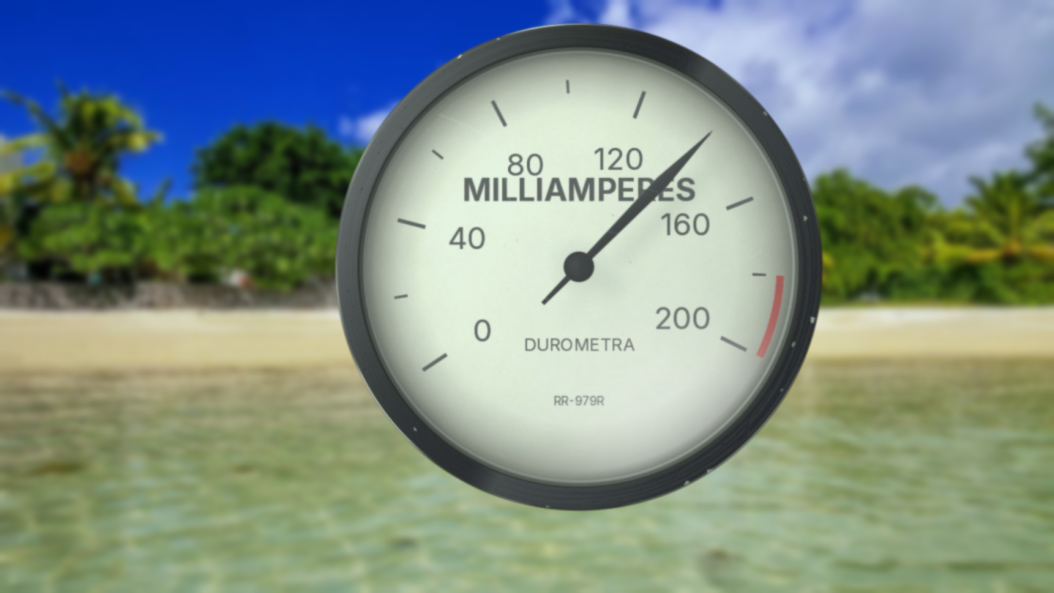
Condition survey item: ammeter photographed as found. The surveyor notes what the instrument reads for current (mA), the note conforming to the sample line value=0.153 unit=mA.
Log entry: value=140 unit=mA
